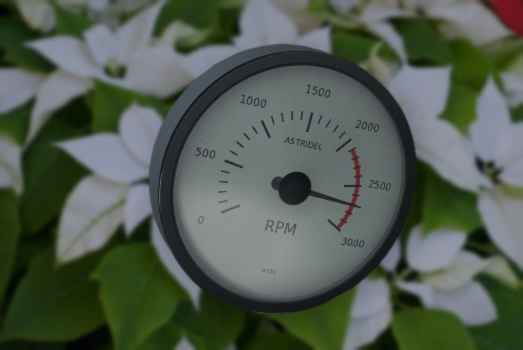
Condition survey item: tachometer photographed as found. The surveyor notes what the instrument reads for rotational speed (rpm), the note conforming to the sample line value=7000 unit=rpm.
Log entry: value=2700 unit=rpm
